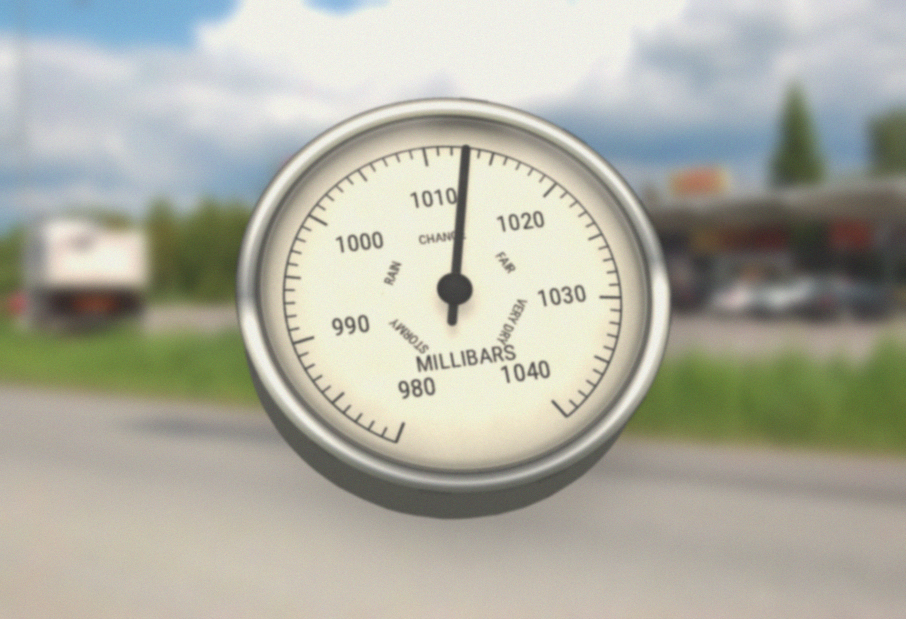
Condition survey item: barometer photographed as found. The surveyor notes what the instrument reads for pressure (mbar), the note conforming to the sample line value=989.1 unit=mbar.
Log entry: value=1013 unit=mbar
